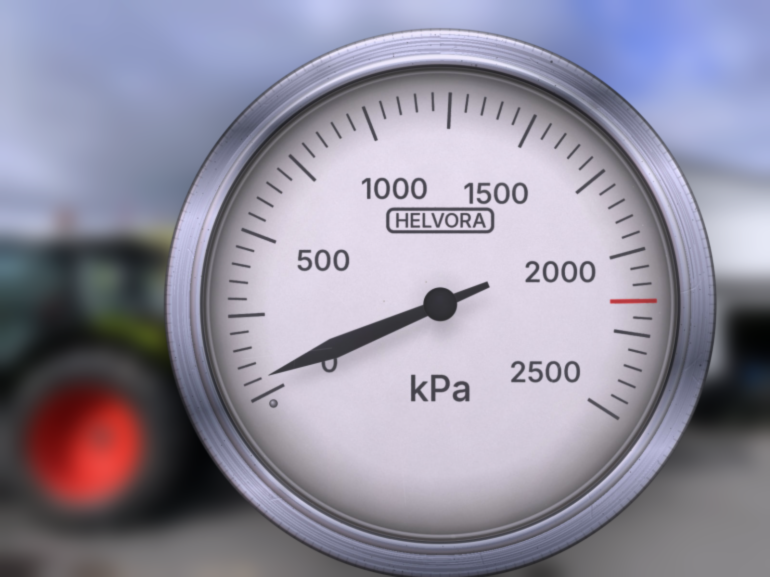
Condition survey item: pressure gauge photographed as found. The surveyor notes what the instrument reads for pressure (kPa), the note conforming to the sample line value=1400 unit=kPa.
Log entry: value=50 unit=kPa
